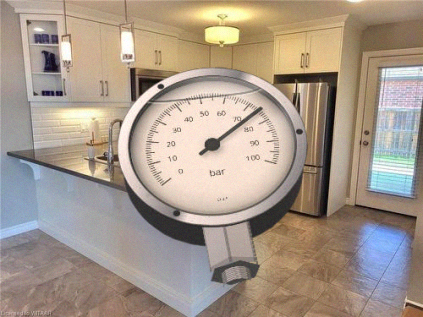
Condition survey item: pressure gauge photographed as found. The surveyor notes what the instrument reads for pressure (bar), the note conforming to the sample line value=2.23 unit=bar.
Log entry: value=75 unit=bar
